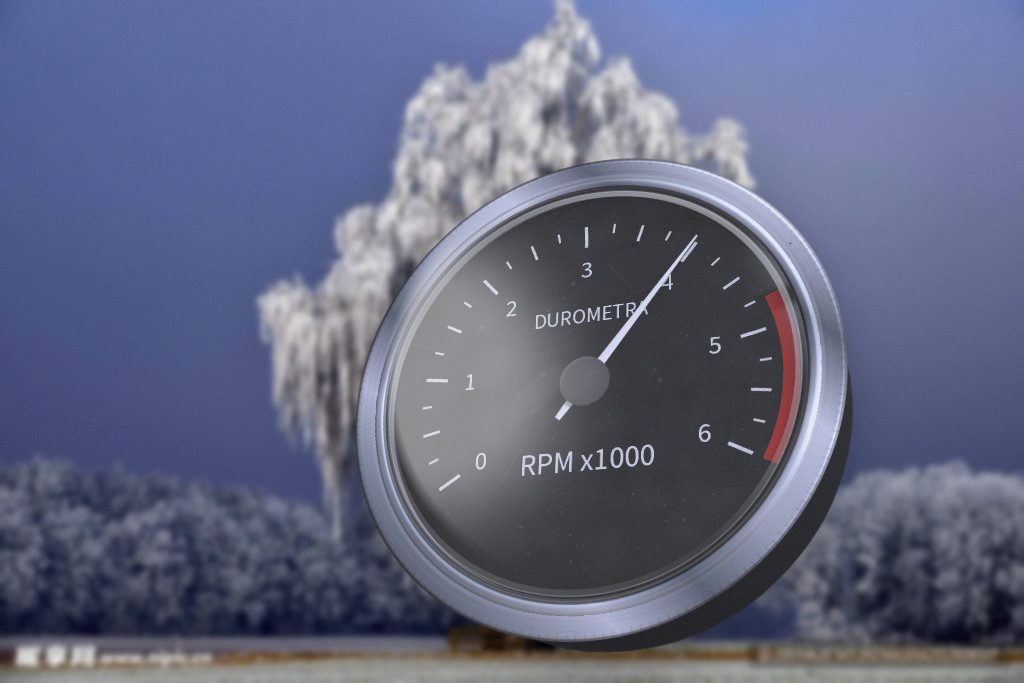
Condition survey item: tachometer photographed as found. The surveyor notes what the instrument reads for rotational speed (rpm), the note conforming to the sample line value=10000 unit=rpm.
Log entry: value=4000 unit=rpm
